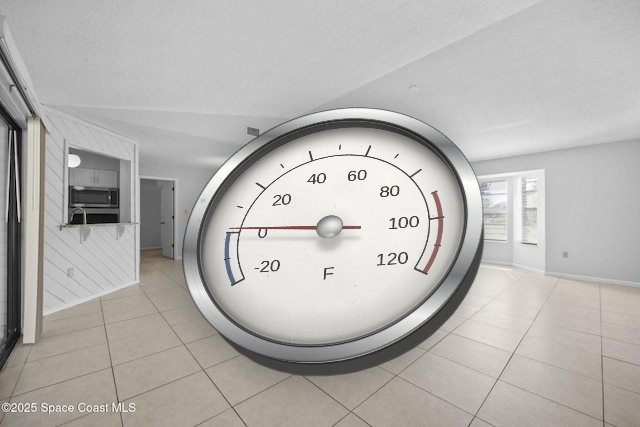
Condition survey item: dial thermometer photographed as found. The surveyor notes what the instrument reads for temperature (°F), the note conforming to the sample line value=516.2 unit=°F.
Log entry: value=0 unit=°F
